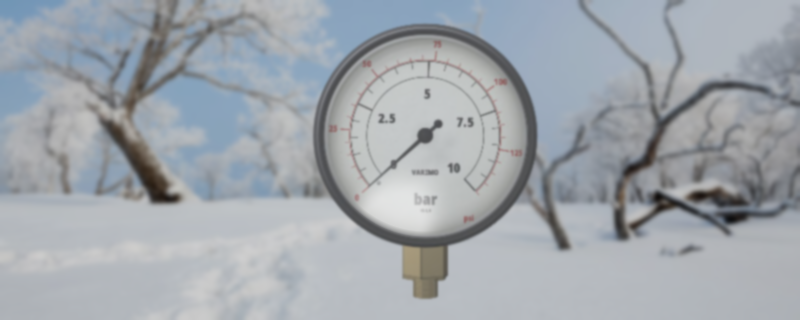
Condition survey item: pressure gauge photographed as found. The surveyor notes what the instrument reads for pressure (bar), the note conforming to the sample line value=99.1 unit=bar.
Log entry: value=0 unit=bar
